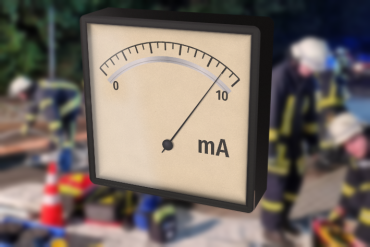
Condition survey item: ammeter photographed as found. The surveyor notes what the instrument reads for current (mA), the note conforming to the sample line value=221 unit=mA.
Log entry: value=9 unit=mA
